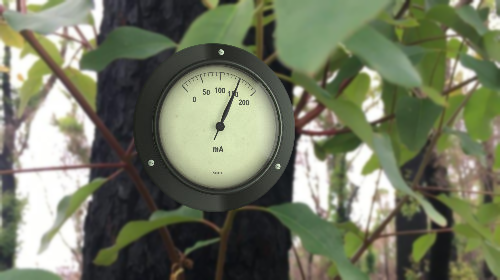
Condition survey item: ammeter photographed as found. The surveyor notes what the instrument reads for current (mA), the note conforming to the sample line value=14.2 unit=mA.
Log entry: value=150 unit=mA
